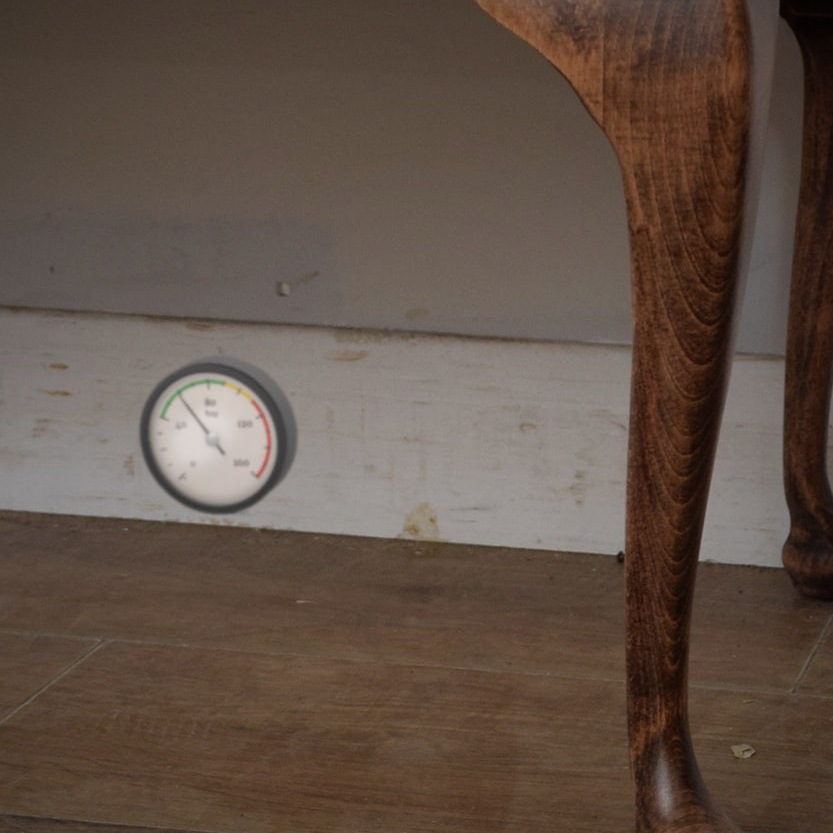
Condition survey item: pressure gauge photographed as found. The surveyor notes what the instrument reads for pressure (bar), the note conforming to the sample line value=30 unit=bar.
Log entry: value=60 unit=bar
